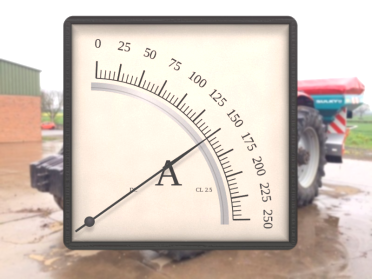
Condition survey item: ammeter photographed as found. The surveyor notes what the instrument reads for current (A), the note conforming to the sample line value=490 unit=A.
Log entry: value=150 unit=A
